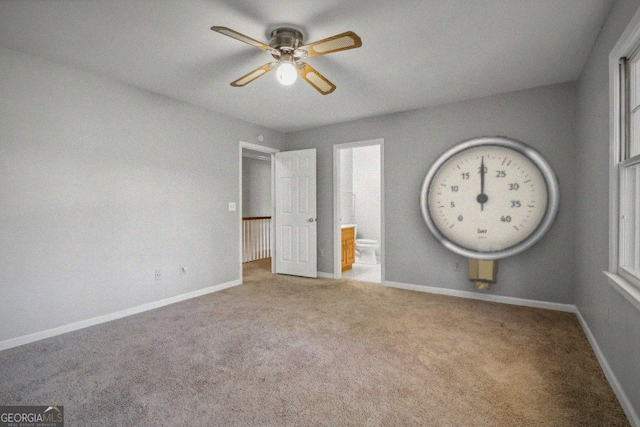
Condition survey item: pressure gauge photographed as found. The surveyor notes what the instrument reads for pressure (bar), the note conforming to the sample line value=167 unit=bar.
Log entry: value=20 unit=bar
